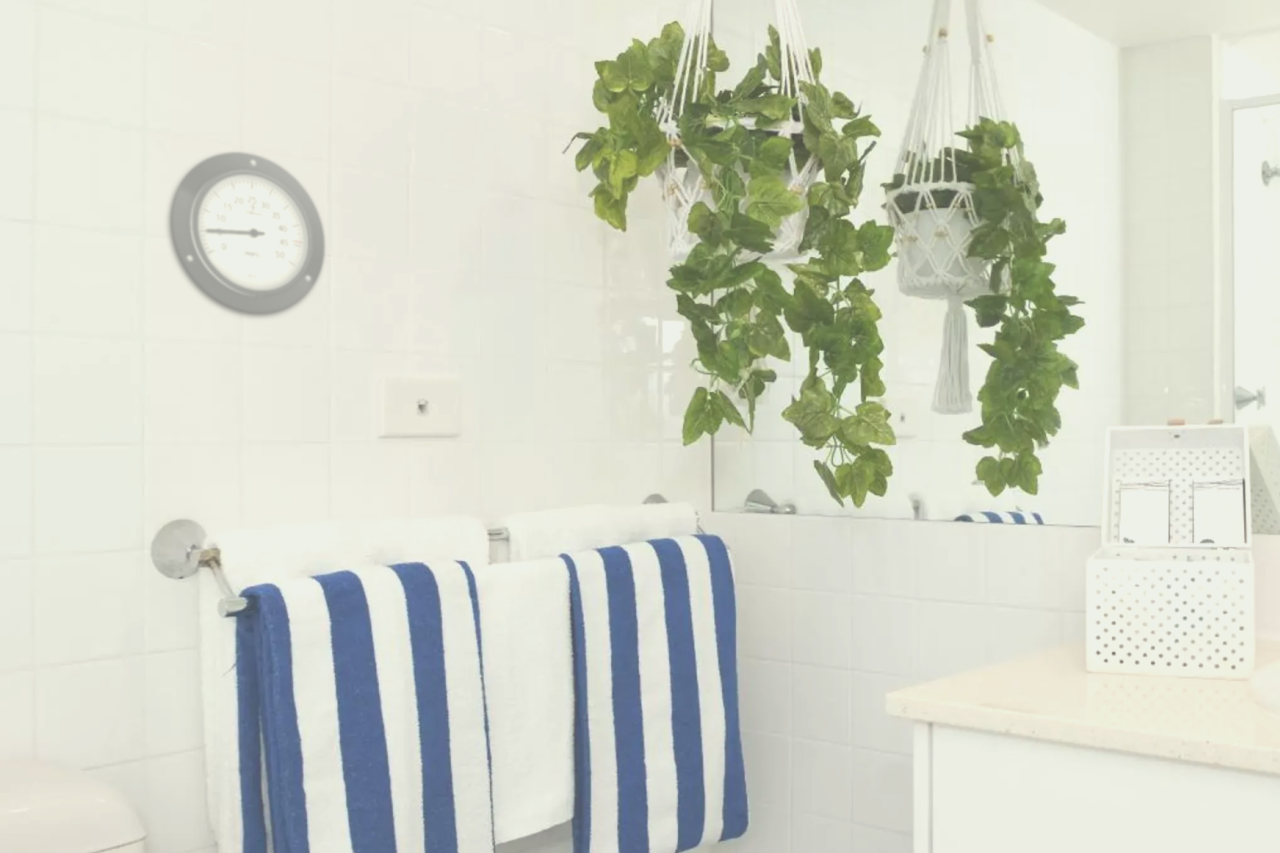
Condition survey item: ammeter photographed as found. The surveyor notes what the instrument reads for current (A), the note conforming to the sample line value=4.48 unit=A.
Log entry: value=5 unit=A
